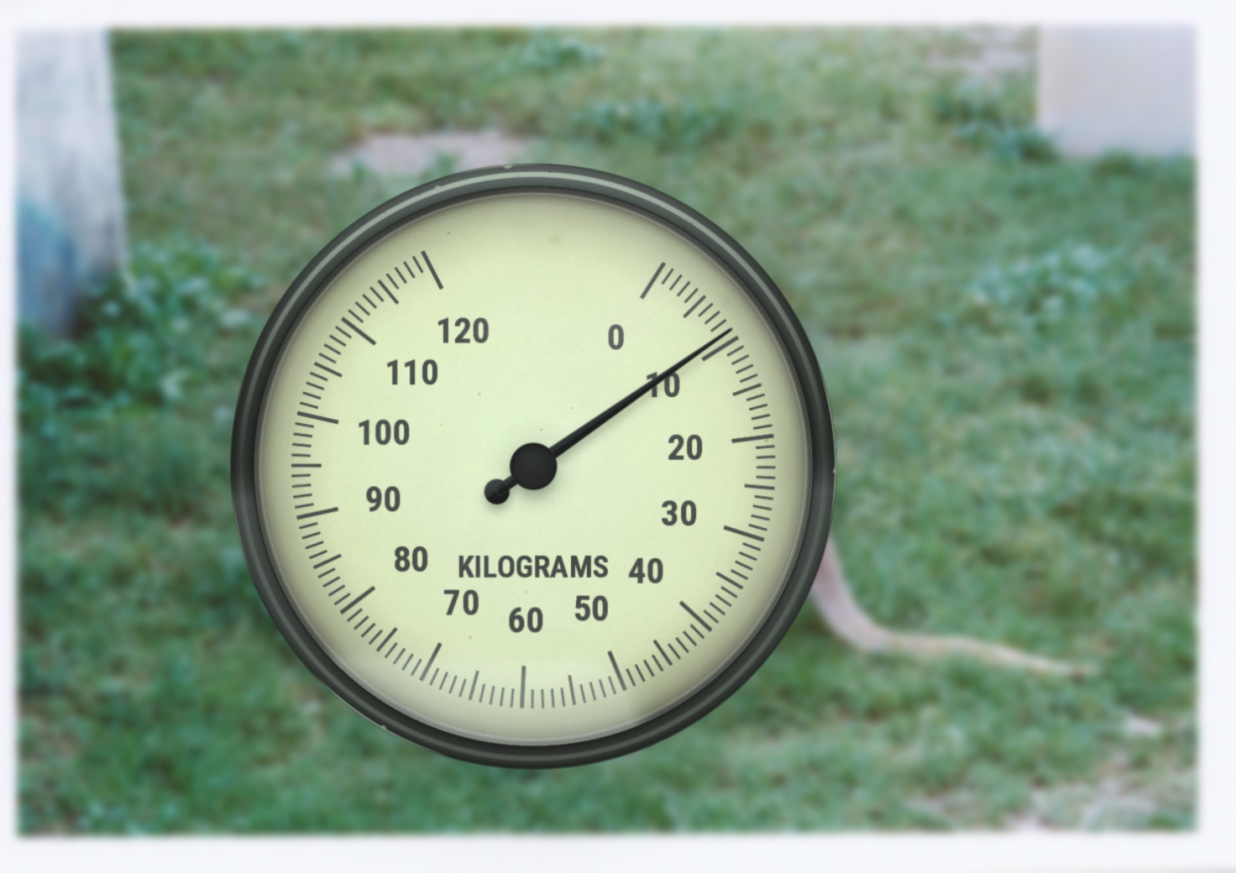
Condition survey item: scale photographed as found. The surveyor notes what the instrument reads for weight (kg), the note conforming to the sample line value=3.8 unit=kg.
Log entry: value=9 unit=kg
